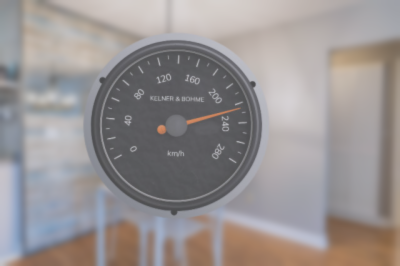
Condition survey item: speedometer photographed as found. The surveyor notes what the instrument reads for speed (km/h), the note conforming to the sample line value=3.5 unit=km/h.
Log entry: value=225 unit=km/h
